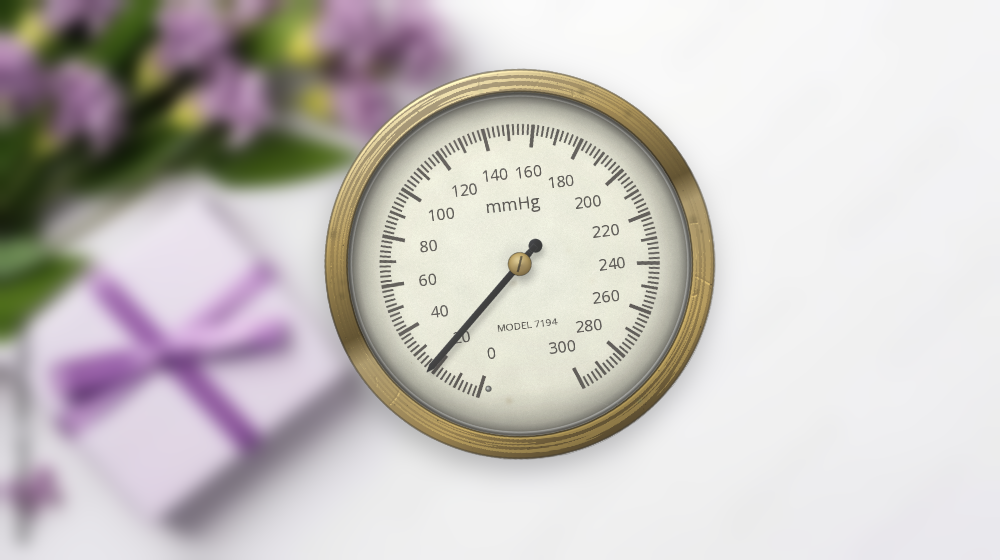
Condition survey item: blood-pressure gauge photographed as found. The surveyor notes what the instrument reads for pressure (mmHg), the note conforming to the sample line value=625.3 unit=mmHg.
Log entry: value=22 unit=mmHg
